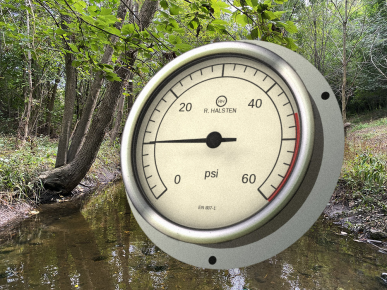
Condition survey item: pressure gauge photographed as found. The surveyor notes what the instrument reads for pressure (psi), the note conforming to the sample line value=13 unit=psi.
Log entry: value=10 unit=psi
